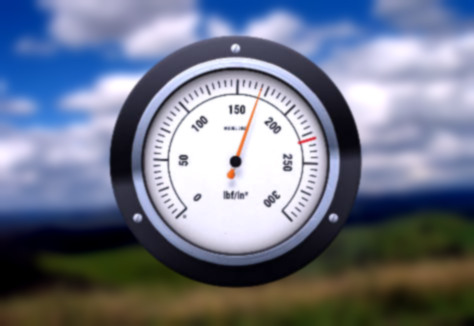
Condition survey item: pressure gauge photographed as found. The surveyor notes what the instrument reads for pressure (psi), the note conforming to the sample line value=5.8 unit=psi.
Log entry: value=170 unit=psi
